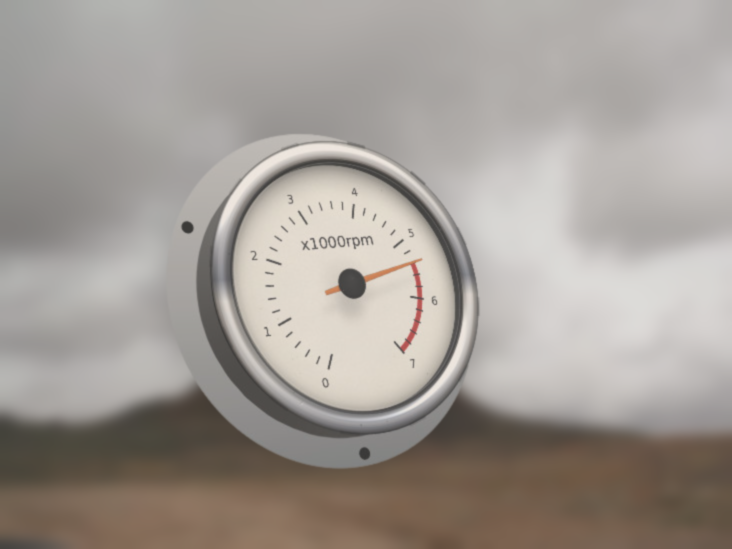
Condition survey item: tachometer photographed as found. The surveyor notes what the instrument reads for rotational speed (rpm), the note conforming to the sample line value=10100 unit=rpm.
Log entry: value=5400 unit=rpm
